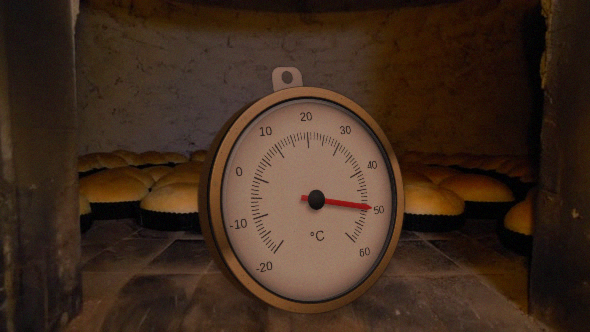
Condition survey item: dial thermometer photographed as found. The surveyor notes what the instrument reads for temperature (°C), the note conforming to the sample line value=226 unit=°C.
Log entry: value=50 unit=°C
